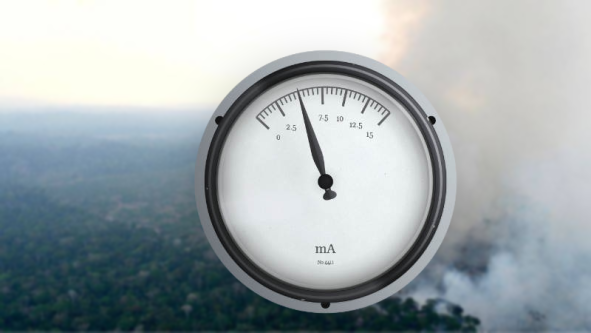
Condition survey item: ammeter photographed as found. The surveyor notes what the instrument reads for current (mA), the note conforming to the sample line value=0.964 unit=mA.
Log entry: value=5 unit=mA
